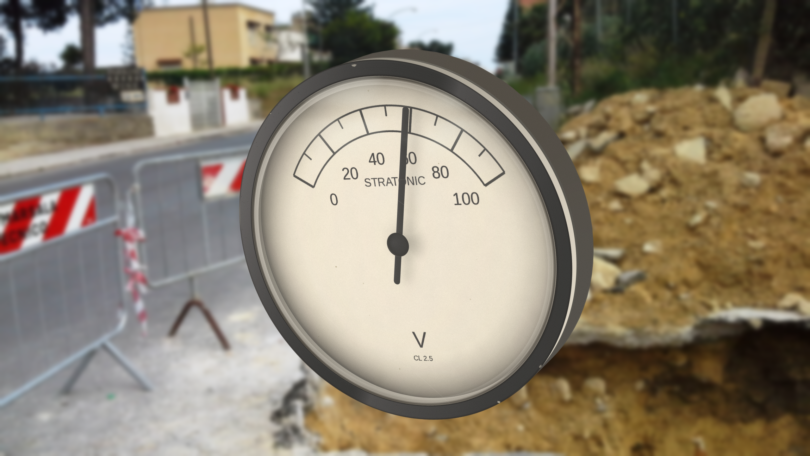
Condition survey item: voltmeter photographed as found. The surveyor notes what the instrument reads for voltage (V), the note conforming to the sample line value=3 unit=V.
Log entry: value=60 unit=V
